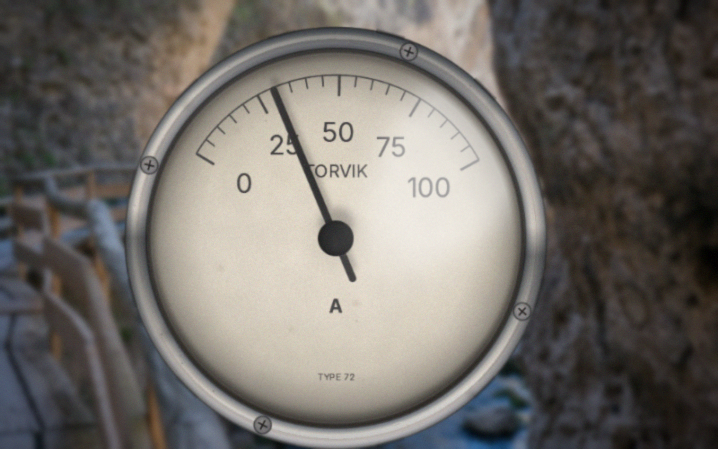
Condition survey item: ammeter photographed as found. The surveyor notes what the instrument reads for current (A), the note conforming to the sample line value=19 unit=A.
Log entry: value=30 unit=A
